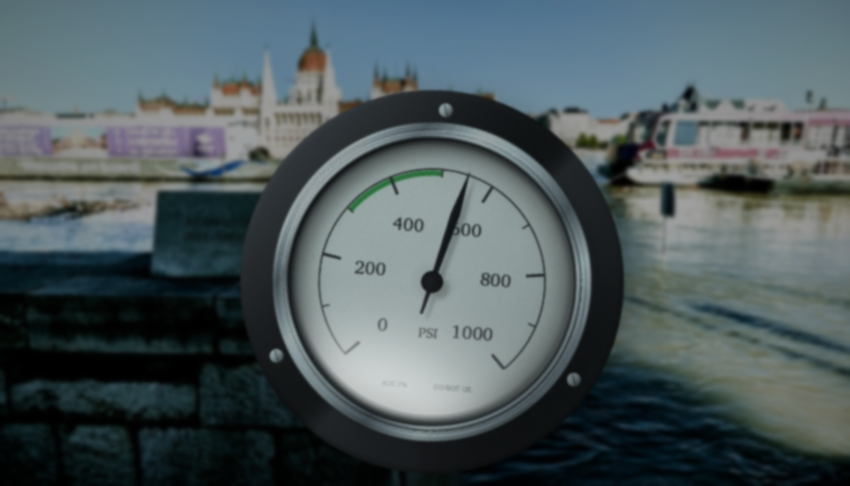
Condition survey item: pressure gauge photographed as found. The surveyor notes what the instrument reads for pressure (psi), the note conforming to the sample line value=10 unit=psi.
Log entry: value=550 unit=psi
